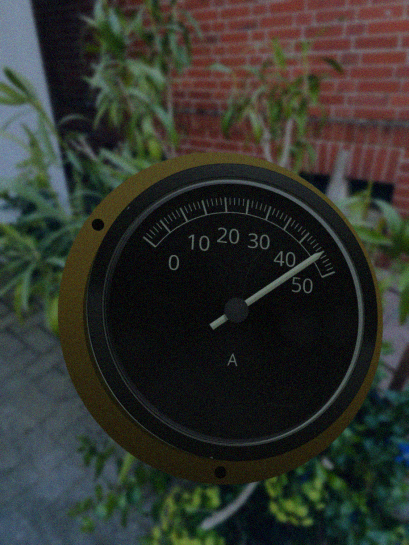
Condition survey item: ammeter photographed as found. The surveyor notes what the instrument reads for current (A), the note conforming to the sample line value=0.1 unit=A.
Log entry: value=45 unit=A
